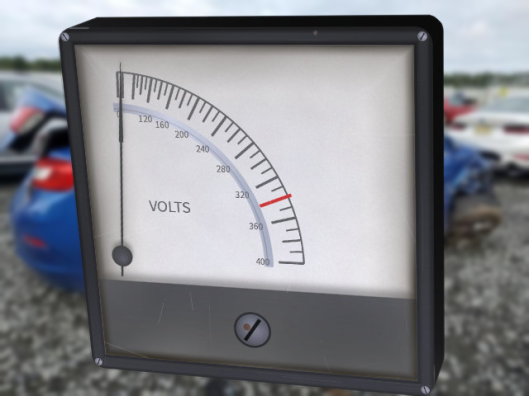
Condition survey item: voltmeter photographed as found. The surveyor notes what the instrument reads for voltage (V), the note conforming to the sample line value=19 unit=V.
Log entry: value=40 unit=V
